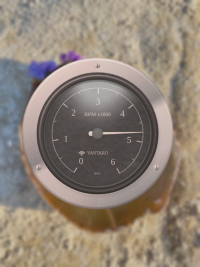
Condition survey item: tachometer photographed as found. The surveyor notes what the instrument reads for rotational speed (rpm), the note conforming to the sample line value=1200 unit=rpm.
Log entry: value=4750 unit=rpm
